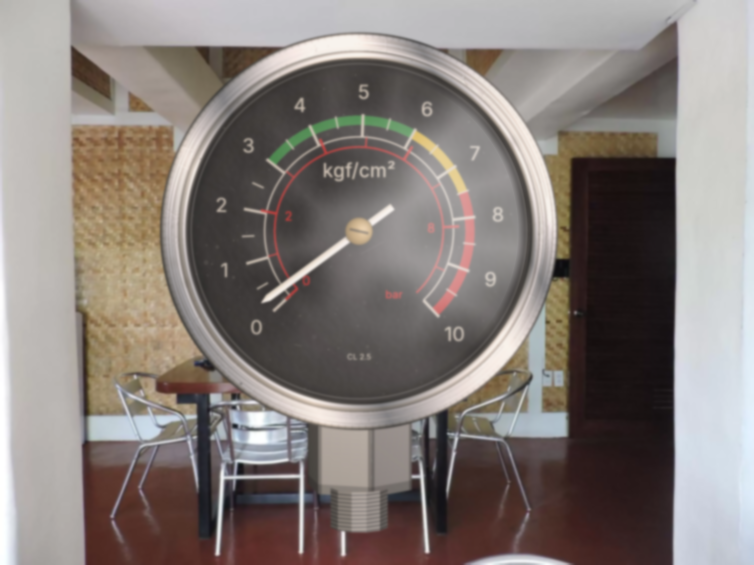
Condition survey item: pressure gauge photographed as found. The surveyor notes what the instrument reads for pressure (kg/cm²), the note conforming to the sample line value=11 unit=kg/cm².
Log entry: value=0.25 unit=kg/cm²
